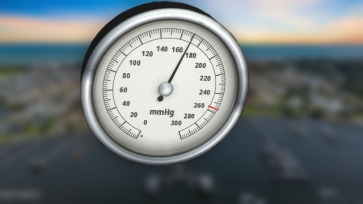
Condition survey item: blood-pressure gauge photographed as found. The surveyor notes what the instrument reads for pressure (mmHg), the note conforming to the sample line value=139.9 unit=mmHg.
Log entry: value=170 unit=mmHg
